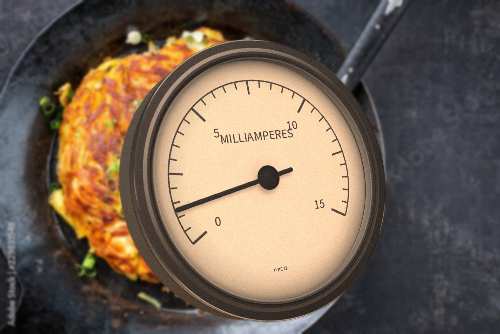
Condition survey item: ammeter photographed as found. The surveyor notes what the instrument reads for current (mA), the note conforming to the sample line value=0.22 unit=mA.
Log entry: value=1.25 unit=mA
